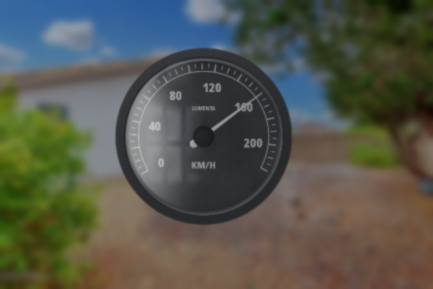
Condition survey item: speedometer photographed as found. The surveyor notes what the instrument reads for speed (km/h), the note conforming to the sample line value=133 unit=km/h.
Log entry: value=160 unit=km/h
